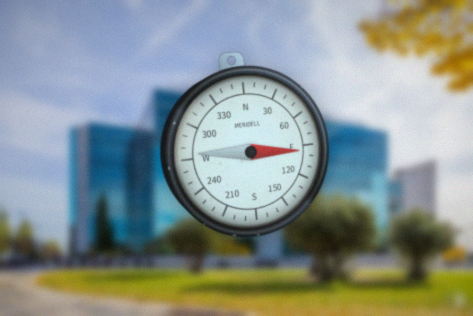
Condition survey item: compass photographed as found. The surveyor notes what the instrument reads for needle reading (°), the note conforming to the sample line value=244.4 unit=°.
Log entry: value=95 unit=°
